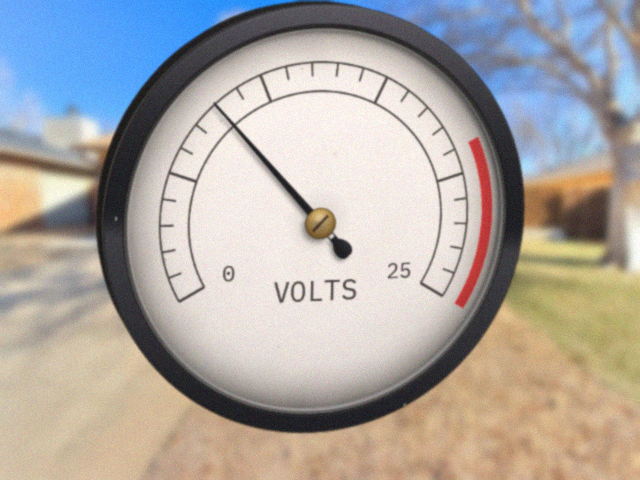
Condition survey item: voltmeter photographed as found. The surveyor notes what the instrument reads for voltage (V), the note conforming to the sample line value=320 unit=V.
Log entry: value=8 unit=V
